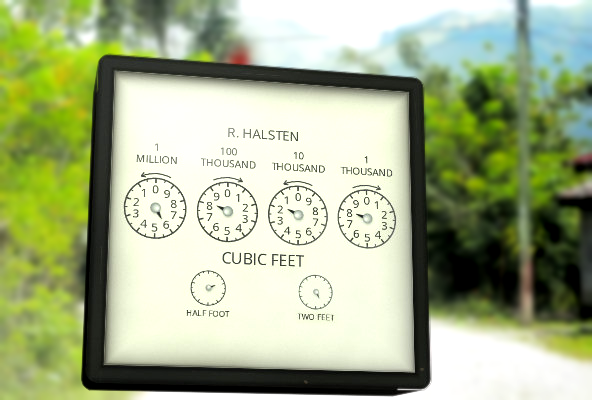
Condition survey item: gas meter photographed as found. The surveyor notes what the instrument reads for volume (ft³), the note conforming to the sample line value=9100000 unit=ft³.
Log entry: value=581800 unit=ft³
